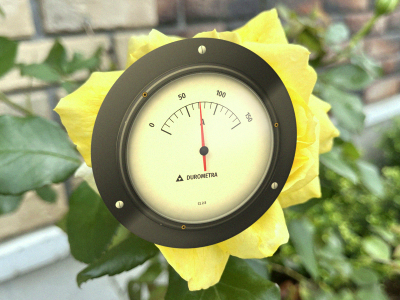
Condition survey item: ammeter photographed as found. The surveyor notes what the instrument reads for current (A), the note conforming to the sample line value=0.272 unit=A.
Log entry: value=70 unit=A
